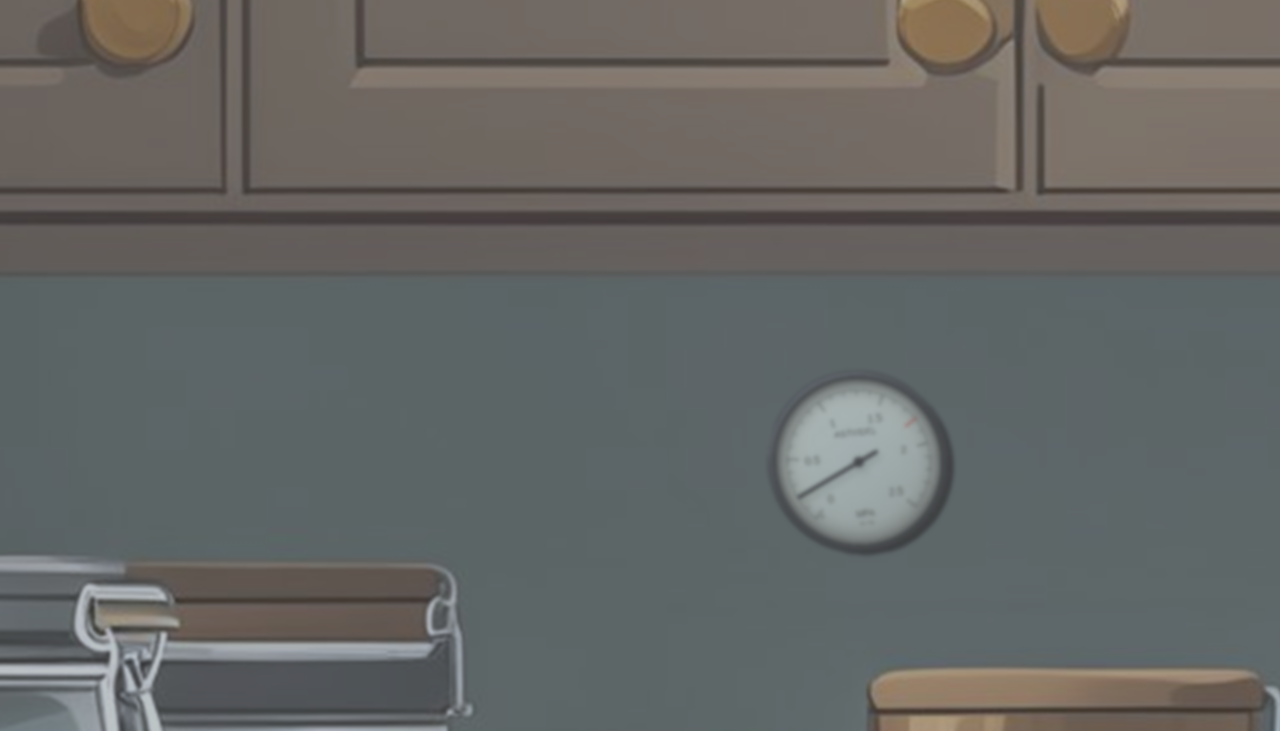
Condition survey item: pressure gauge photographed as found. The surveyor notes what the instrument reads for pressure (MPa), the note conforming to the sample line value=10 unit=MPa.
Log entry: value=0.2 unit=MPa
